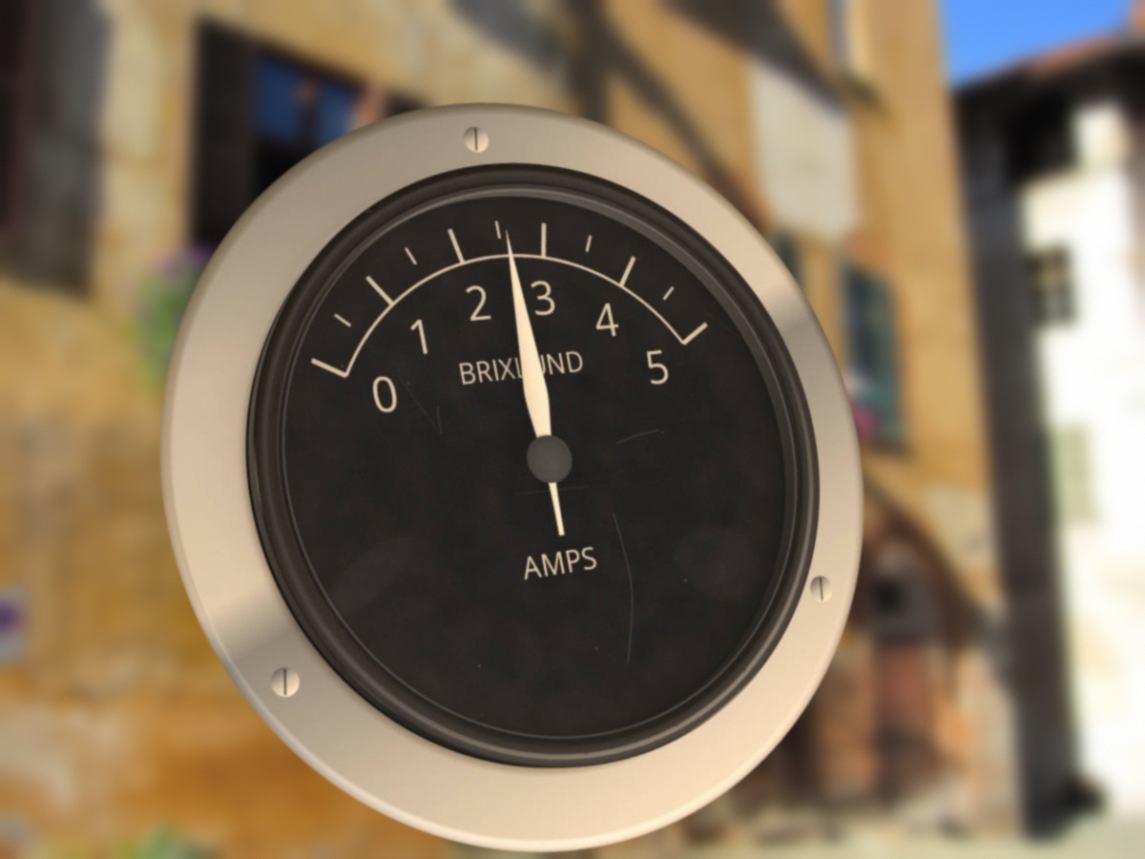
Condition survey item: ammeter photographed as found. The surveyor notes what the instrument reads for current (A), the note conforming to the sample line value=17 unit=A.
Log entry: value=2.5 unit=A
